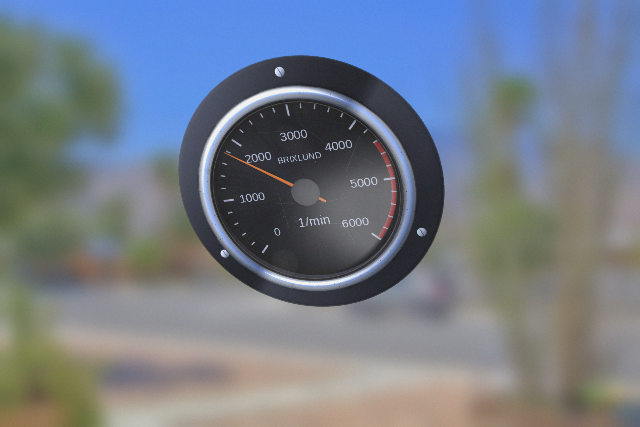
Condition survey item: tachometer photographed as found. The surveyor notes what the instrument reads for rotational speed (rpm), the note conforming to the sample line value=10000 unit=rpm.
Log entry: value=1800 unit=rpm
